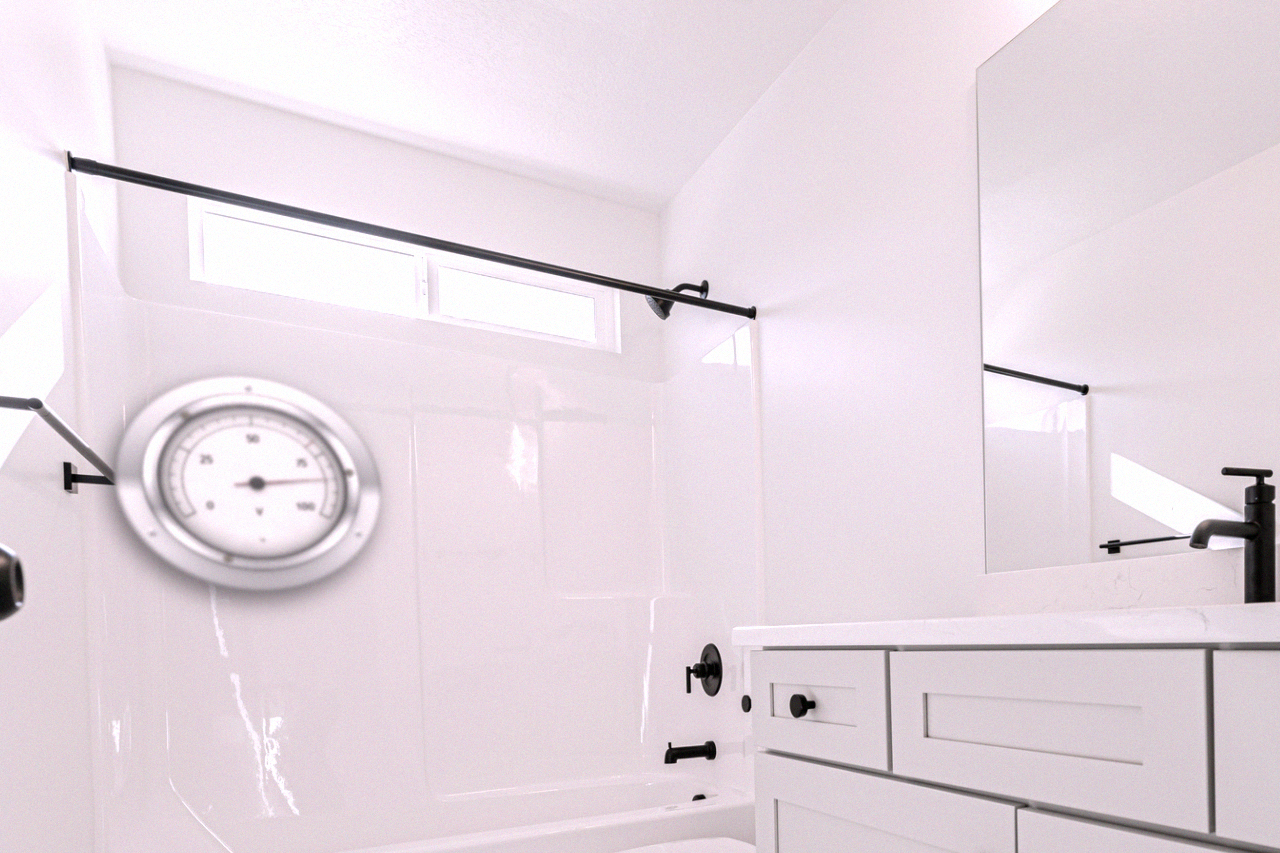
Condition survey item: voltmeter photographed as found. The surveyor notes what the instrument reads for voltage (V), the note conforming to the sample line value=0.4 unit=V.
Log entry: value=85 unit=V
